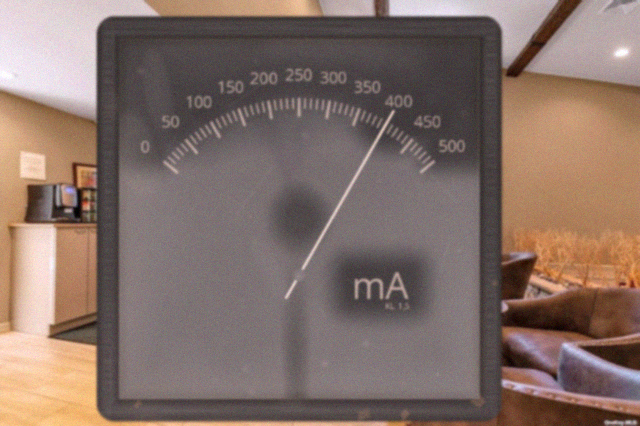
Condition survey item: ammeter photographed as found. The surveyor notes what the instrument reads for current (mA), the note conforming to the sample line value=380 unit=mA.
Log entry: value=400 unit=mA
